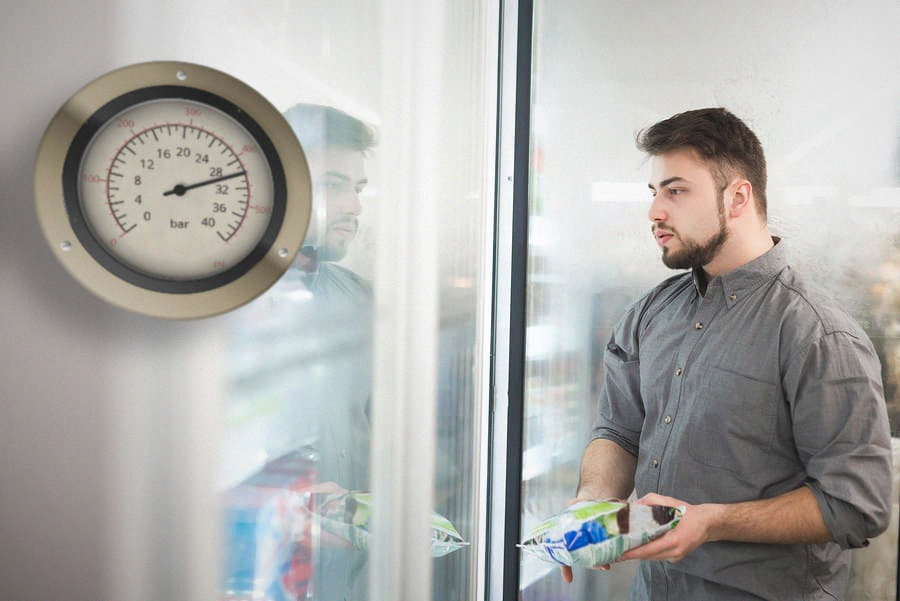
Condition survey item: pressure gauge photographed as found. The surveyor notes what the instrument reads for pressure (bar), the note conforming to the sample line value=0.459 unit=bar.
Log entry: value=30 unit=bar
